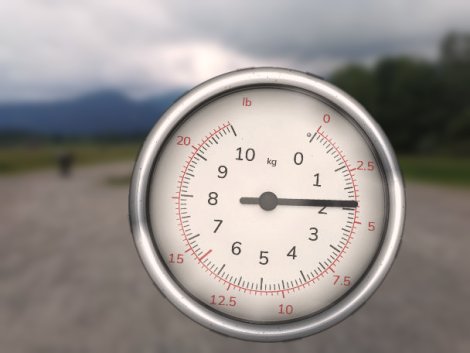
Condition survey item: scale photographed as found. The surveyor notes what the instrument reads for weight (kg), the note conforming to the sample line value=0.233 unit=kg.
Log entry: value=1.9 unit=kg
